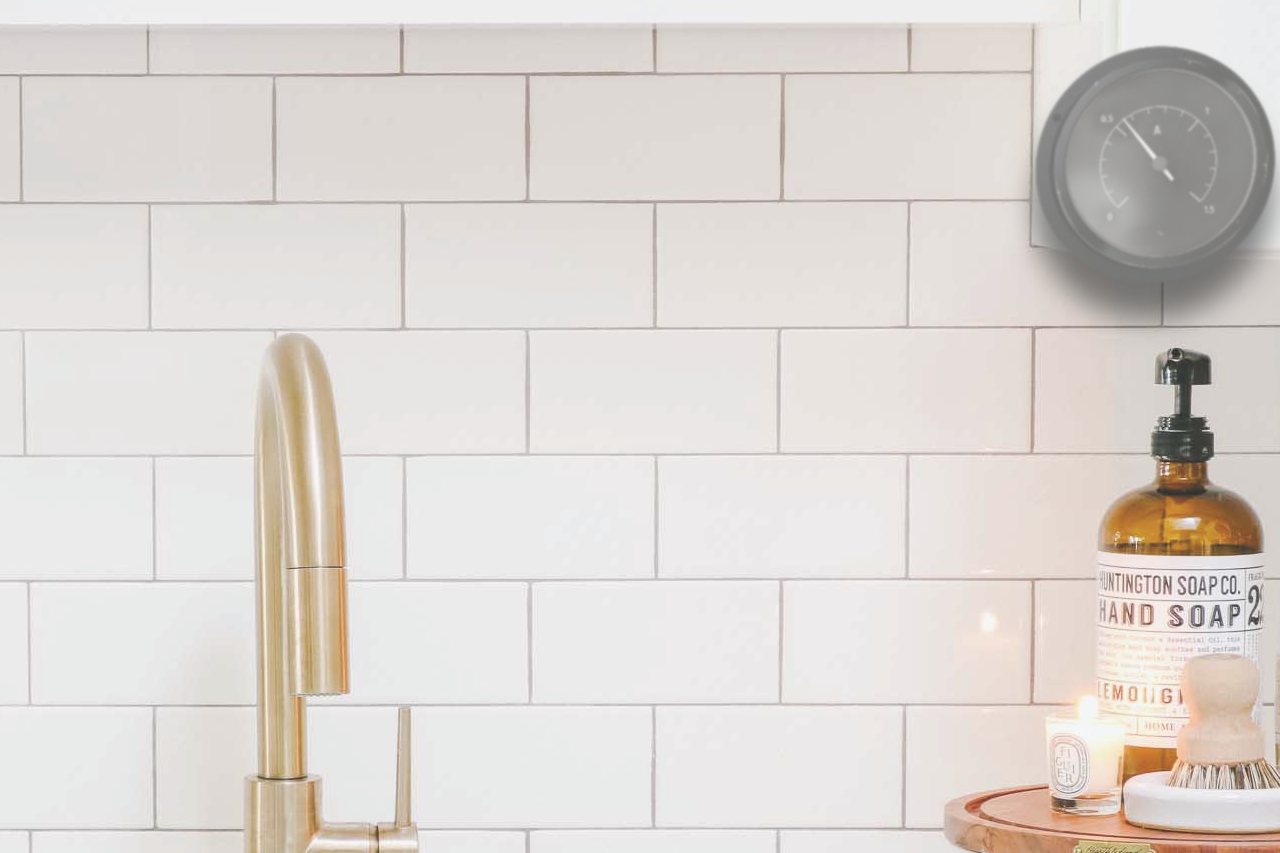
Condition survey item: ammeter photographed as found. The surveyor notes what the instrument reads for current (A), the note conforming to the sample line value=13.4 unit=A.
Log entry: value=0.55 unit=A
